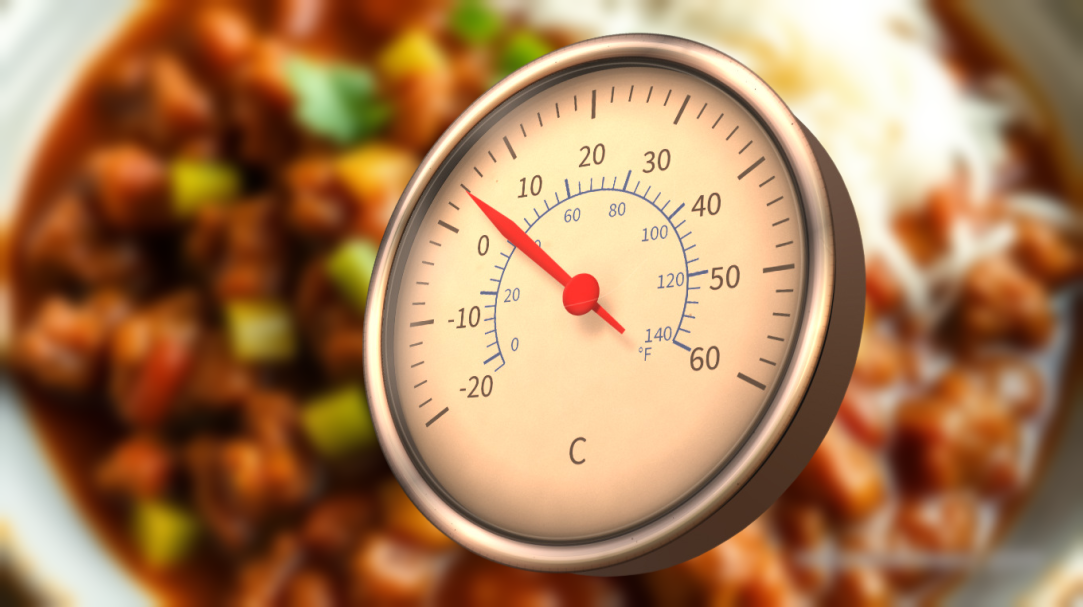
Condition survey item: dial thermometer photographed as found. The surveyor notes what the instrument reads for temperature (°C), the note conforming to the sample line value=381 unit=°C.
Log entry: value=4 unit=°C
